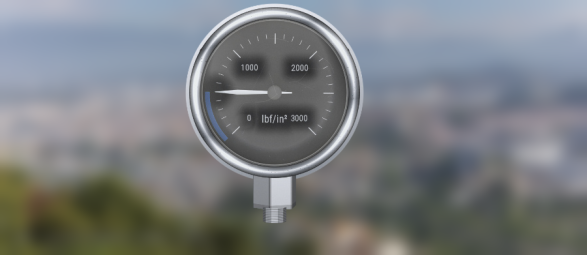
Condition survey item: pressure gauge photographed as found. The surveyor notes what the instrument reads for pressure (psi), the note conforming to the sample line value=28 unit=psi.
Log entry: value=500 unit=psi
